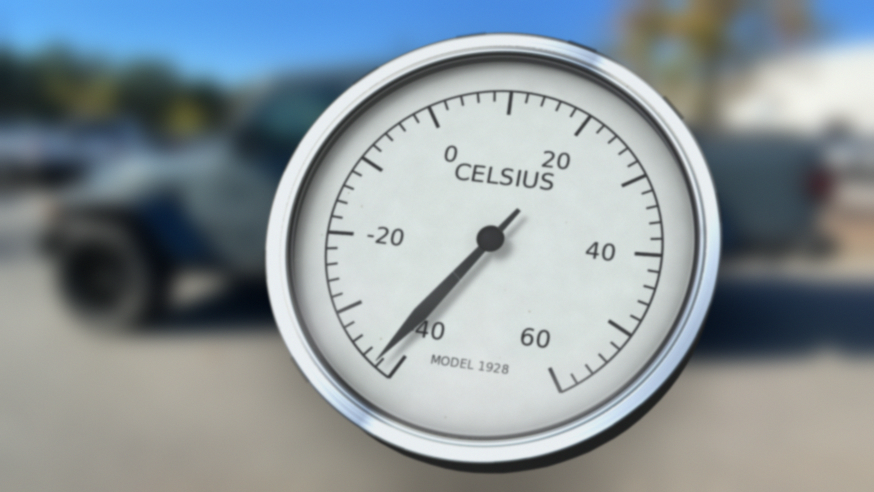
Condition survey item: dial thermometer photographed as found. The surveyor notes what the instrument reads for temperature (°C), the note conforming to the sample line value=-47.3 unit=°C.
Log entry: value=-38 unit=°C
